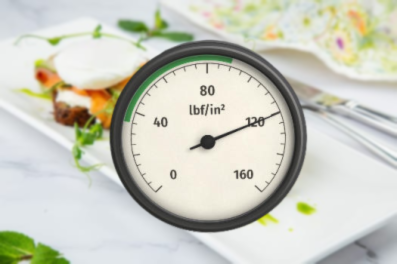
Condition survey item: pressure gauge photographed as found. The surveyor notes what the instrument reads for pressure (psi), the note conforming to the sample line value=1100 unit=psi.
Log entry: value=120 unit=psi
